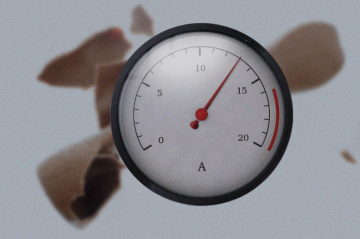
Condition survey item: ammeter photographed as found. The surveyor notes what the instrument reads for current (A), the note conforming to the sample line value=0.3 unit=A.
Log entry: value=13 unit=A
